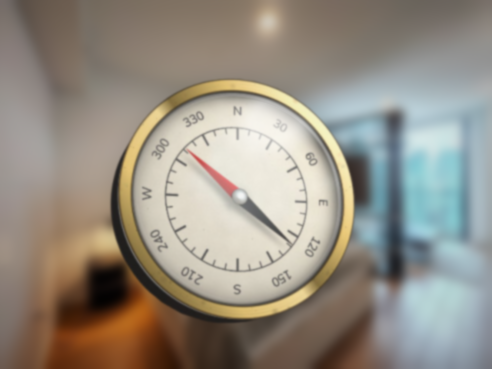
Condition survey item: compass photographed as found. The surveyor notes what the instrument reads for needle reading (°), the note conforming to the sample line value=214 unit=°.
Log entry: value=310 unit=°
